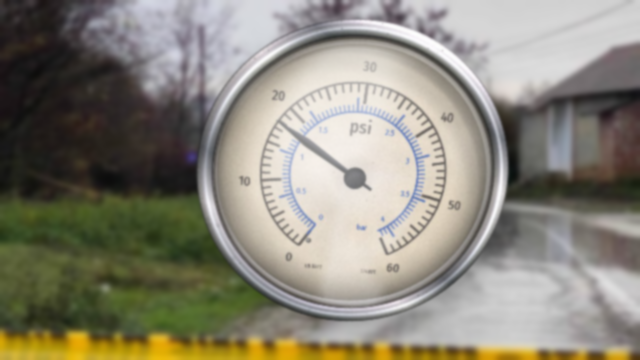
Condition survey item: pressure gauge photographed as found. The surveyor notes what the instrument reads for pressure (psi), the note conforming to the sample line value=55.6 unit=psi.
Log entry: value=18 unit=psi
